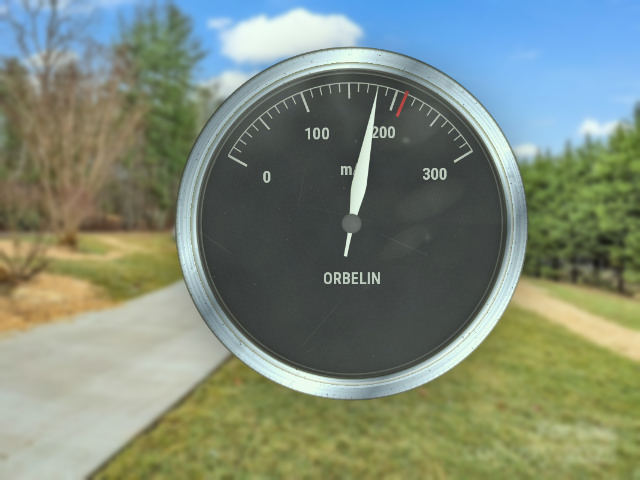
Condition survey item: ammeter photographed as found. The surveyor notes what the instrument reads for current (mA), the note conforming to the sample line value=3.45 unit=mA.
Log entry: value=180 unit=mA
